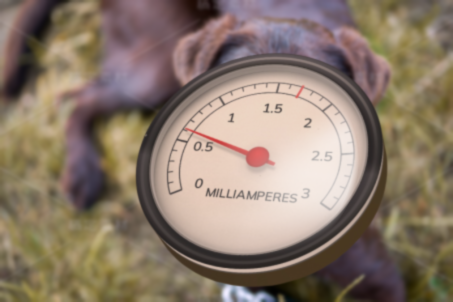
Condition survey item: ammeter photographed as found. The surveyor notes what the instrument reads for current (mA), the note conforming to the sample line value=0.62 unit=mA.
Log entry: value=0.6 unit=mA
